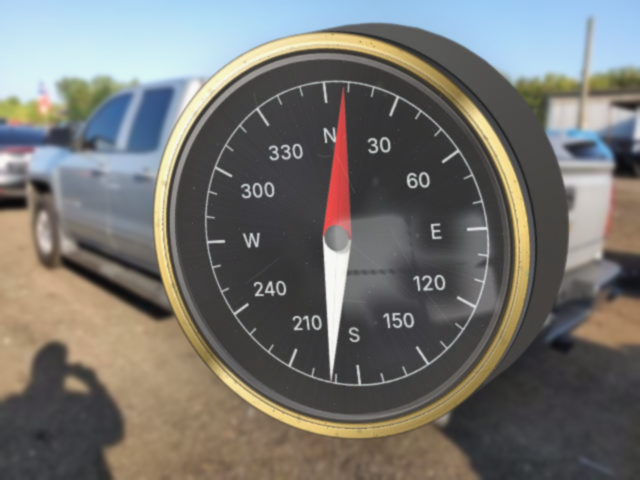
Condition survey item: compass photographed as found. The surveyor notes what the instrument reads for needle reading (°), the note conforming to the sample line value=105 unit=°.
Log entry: value=10 unit=°
